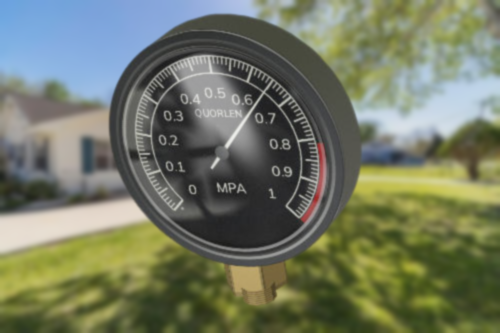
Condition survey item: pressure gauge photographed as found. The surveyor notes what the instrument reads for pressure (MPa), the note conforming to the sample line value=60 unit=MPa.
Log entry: value=0.65 unit=MPa
